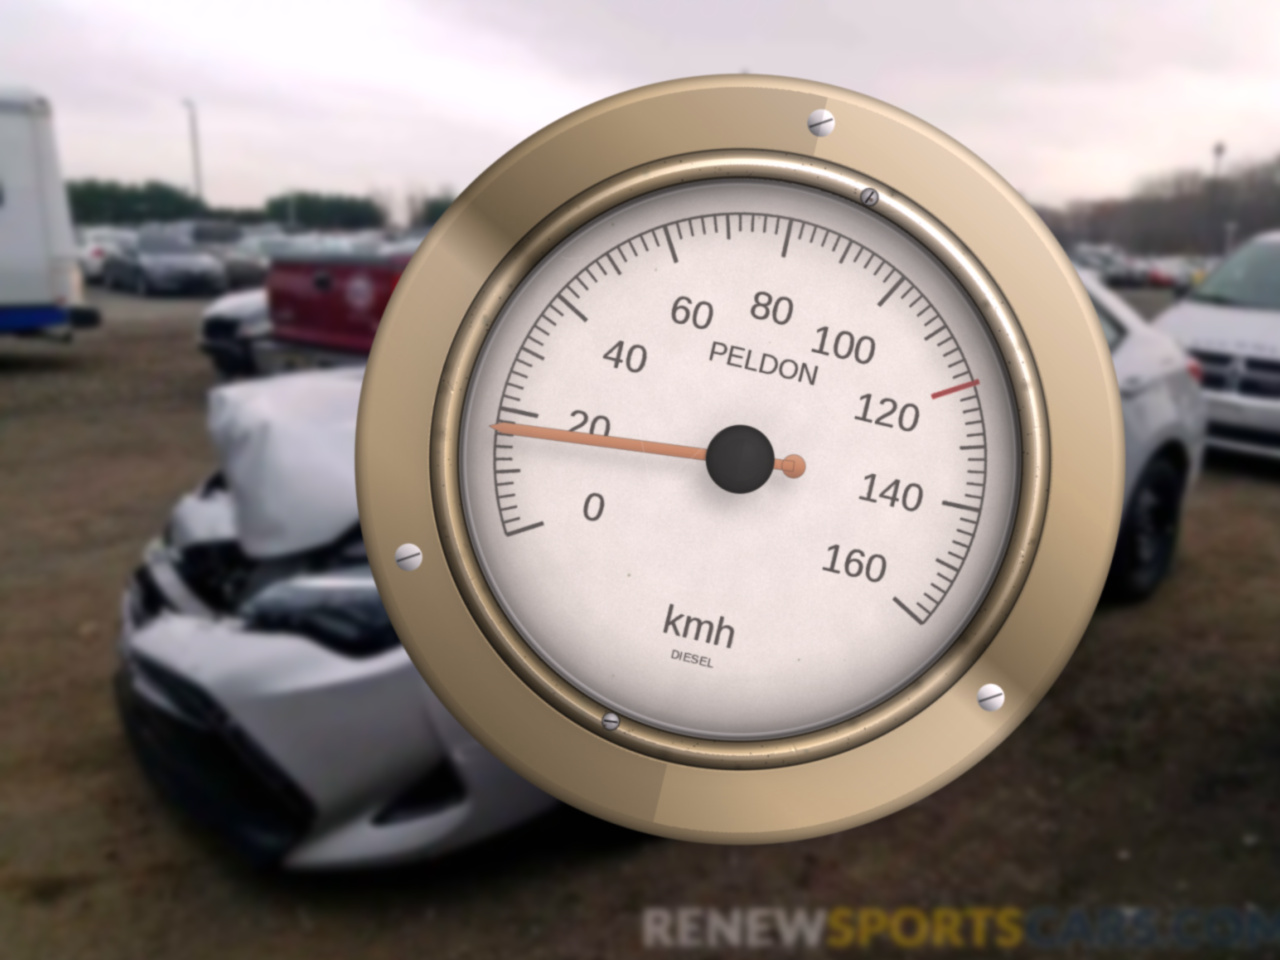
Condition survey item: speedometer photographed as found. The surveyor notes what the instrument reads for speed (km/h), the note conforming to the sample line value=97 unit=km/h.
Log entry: value=17 unit=km/h
